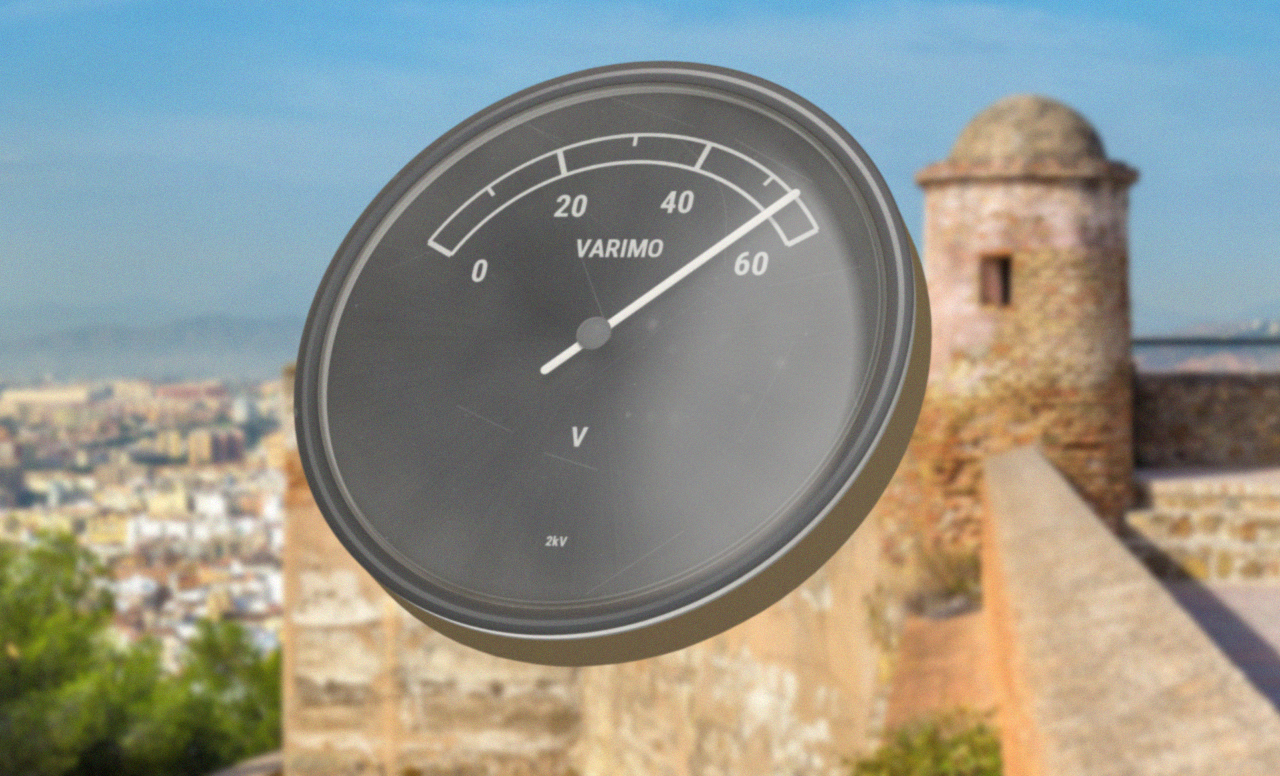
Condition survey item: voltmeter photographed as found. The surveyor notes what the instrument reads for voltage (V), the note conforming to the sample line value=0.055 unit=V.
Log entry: value=55 unit=V
